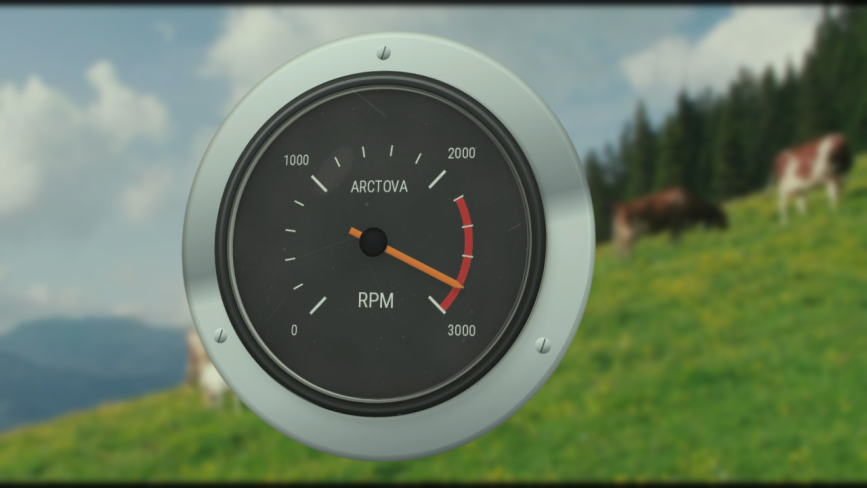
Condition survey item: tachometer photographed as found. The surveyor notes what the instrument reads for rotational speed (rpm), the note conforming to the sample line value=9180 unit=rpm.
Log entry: value=2800 unit=rpm
